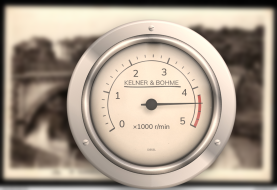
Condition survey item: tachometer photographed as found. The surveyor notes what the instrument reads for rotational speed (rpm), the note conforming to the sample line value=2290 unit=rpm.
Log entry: value=4400 unit=rpm
